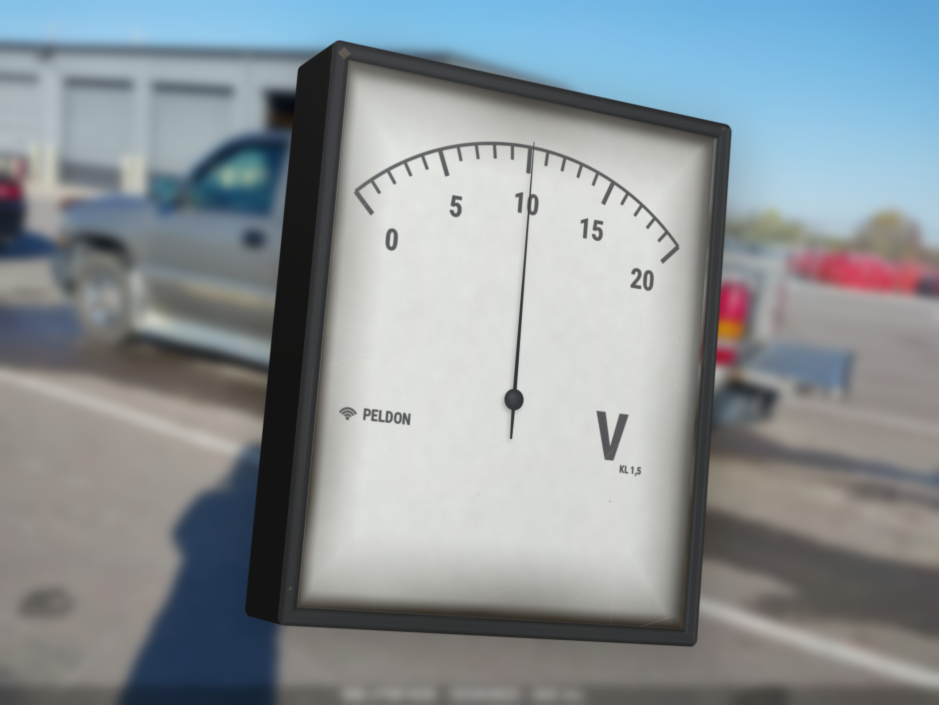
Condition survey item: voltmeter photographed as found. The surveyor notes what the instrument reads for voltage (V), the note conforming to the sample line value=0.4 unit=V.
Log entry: value=10 unit=V
